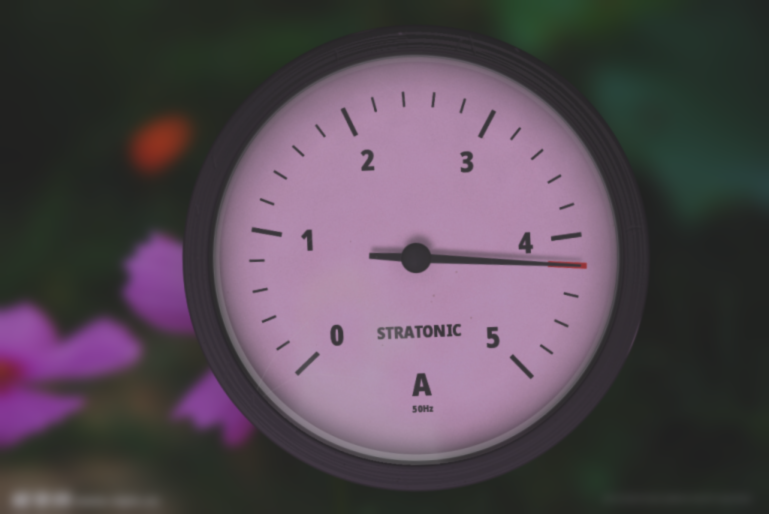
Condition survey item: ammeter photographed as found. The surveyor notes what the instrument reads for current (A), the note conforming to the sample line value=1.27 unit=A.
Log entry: value=4.2 unit=A
